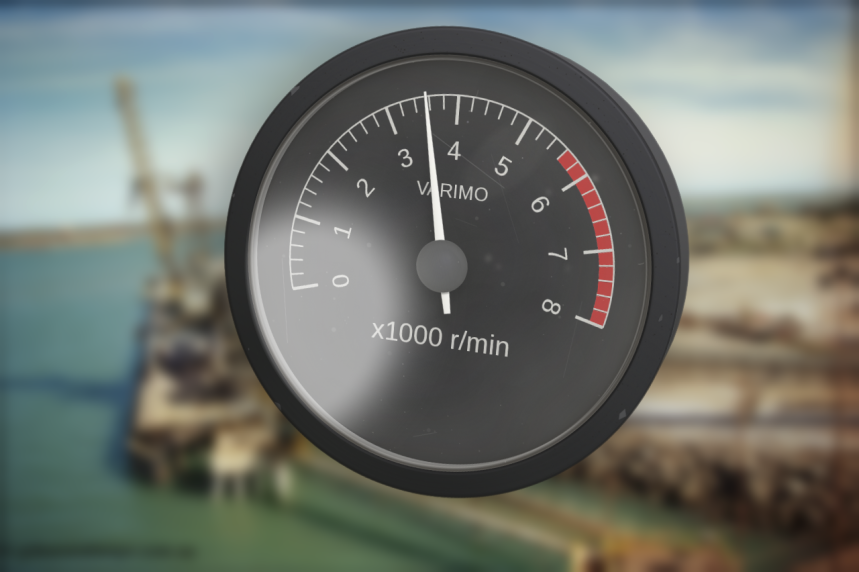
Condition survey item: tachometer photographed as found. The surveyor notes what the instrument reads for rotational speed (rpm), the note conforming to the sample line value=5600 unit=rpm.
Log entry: value=3600 unit=rpm
